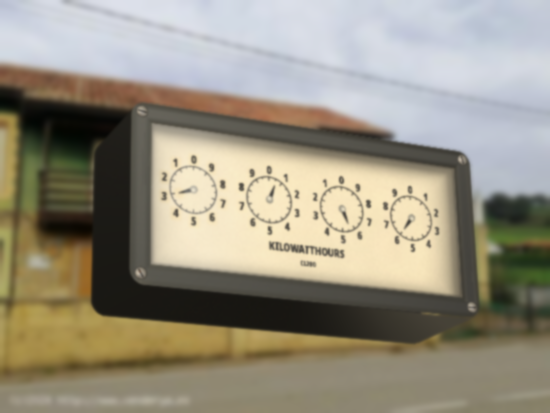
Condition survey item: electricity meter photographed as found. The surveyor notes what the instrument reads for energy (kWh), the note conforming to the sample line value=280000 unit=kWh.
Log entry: value=3056 unit=kWh
